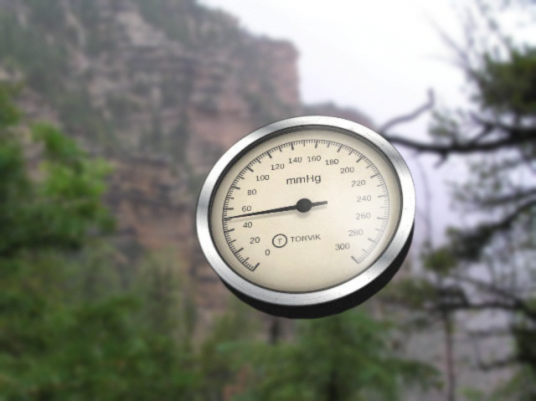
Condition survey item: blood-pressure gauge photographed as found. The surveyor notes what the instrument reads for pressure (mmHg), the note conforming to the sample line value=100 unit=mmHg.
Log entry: value=50 unit=mmHg
